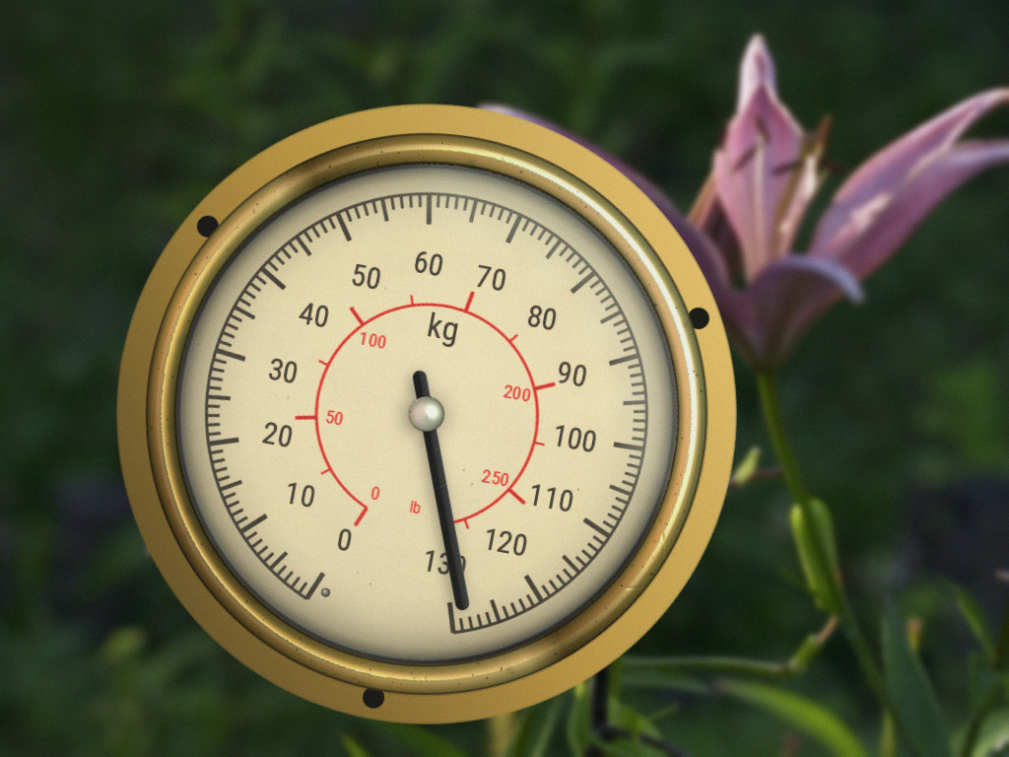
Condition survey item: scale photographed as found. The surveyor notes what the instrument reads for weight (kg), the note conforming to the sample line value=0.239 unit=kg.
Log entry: value=128.5 unit=kg
